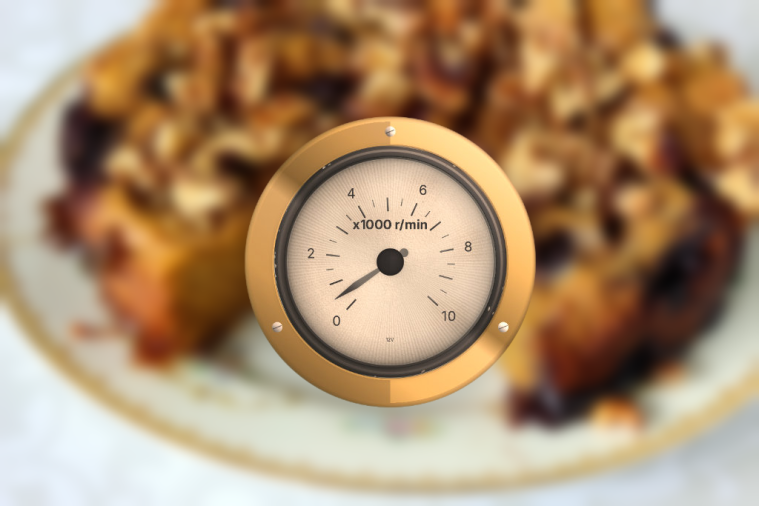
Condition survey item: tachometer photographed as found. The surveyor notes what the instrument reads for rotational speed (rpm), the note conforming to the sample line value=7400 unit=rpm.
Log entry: value=500 unit=rpm
